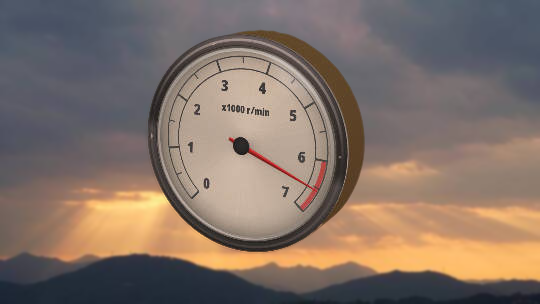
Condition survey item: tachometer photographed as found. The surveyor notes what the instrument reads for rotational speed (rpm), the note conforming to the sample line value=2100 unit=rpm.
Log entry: value=6500 unit=rpm
